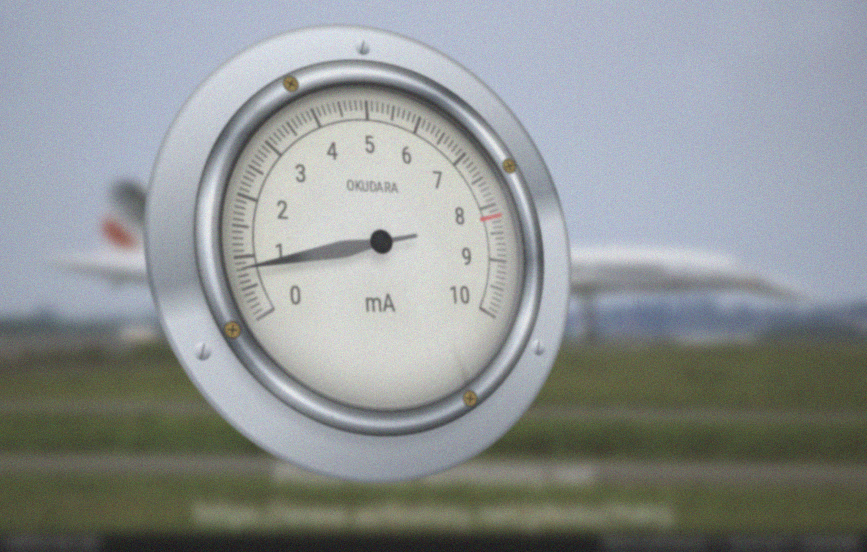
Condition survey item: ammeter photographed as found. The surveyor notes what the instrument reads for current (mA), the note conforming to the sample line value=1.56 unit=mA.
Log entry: value=0.8 unit=mA
